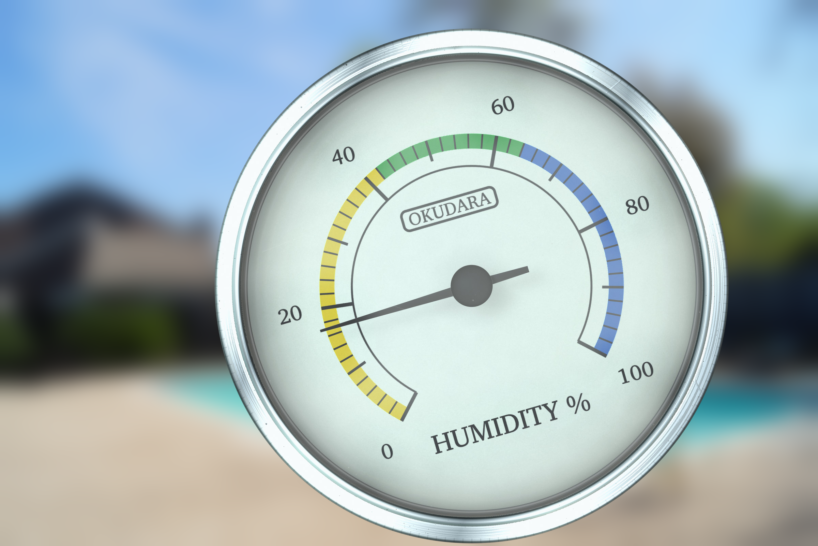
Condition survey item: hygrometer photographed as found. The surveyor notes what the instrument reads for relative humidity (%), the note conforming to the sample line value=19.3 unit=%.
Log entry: value=17 unit=%
